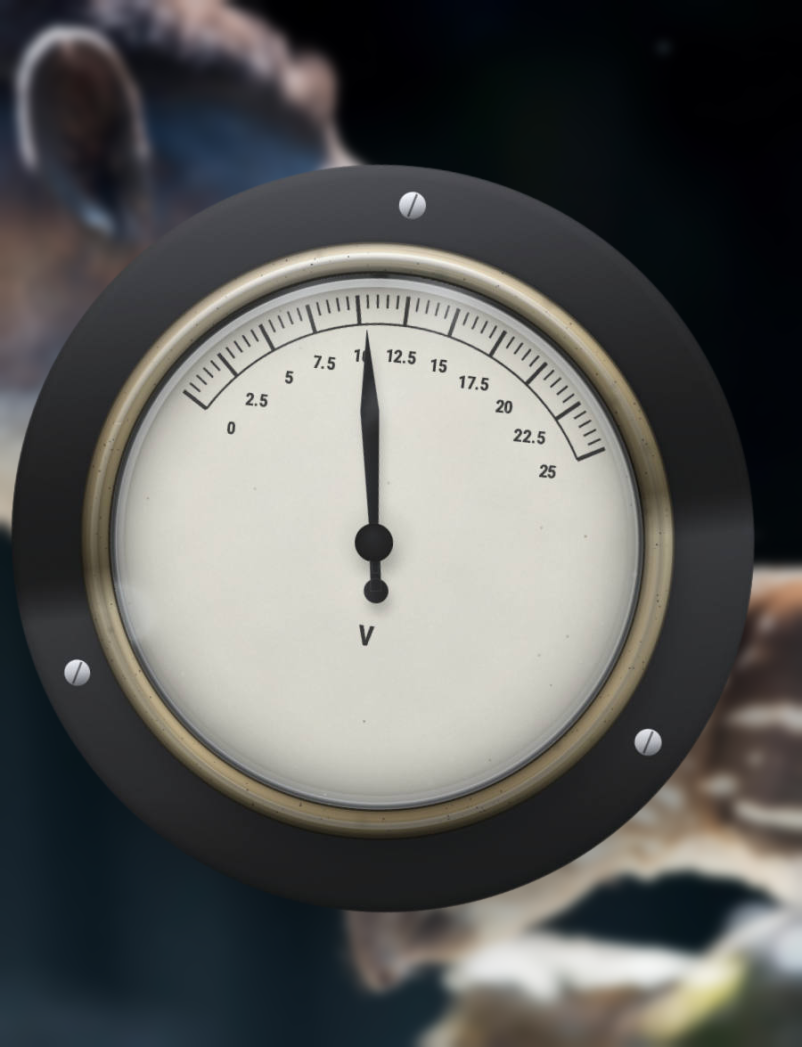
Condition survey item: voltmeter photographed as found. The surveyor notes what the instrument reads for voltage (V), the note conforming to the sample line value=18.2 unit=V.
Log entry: value=10.5 unit=V
